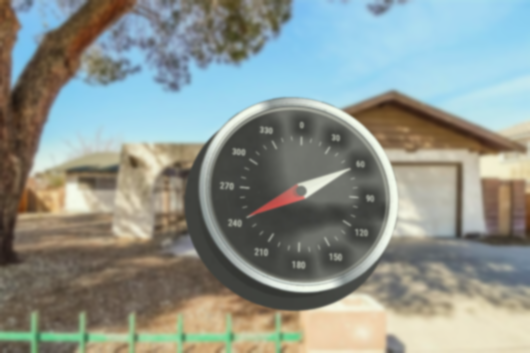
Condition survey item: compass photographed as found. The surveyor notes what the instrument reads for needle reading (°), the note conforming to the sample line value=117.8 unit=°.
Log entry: value=240 unit=°
